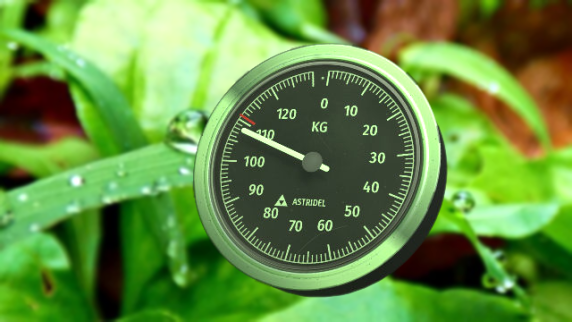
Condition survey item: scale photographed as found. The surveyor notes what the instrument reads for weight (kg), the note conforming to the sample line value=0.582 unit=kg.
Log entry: value=108 unit=kg
